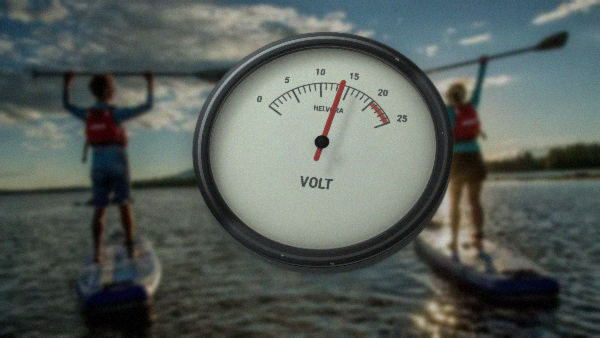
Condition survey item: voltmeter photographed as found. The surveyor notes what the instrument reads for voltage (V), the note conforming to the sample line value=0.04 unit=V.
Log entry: value=14 unit=V
